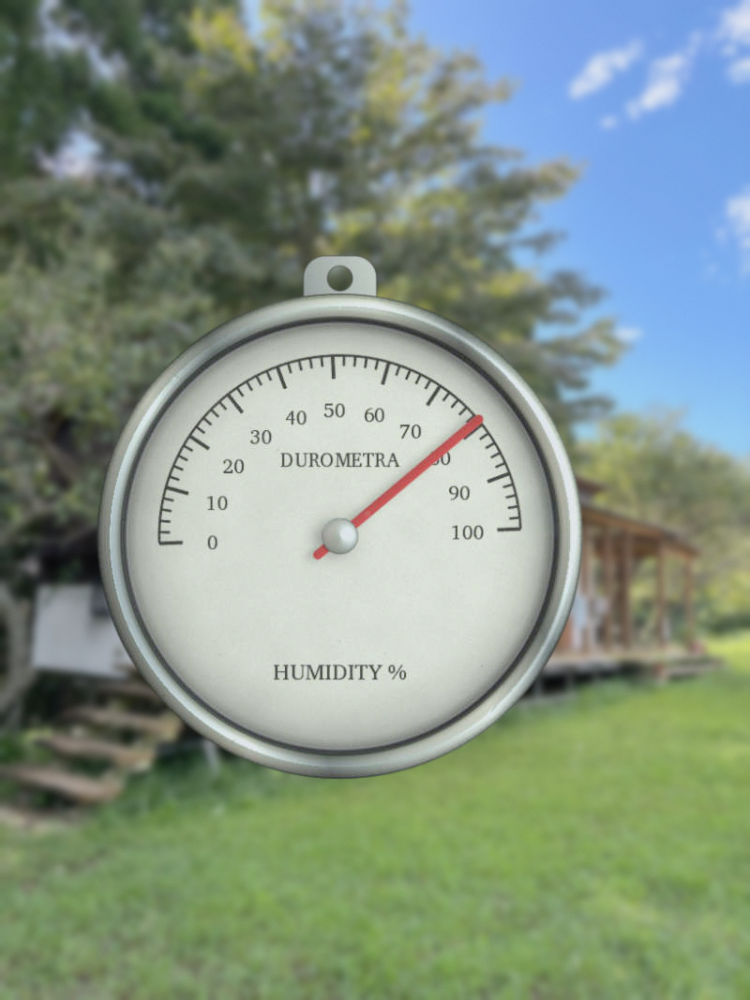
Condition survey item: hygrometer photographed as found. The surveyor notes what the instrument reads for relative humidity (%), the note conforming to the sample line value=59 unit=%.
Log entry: value=79 unit=%
